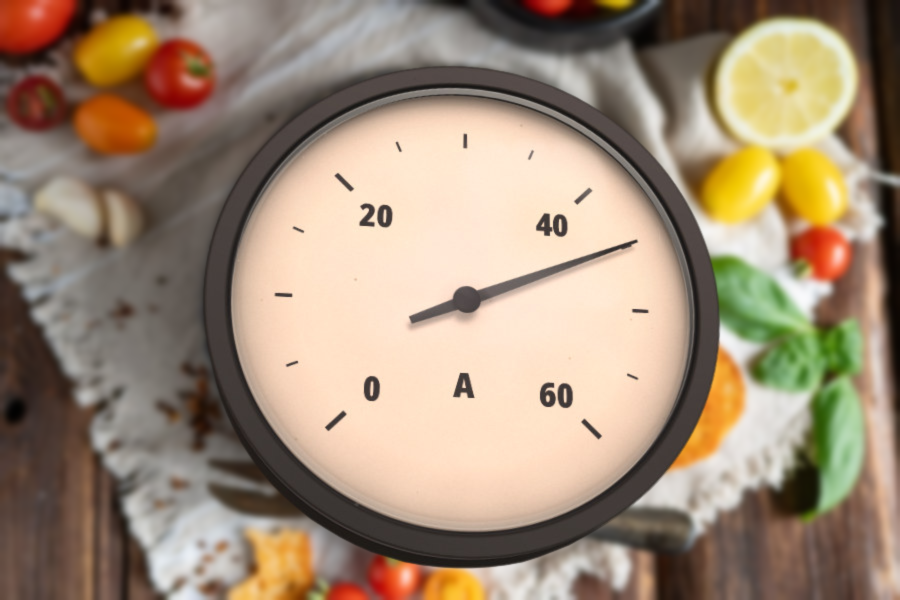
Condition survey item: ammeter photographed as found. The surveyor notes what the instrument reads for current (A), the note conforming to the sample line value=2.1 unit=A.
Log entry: value=45 unit=A
